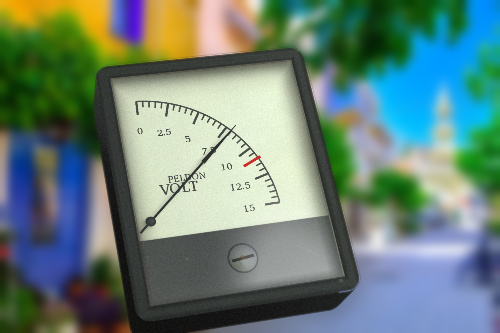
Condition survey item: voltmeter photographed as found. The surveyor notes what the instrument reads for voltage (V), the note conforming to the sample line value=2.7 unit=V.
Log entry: value=8 unit=V
